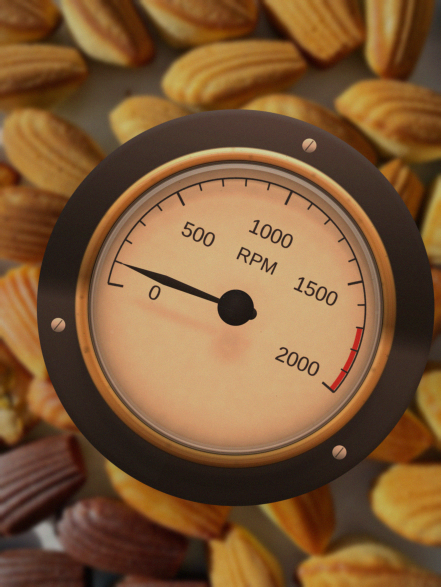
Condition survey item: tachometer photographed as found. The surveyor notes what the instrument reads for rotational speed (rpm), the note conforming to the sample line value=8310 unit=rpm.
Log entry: value=100 unit=rpm
